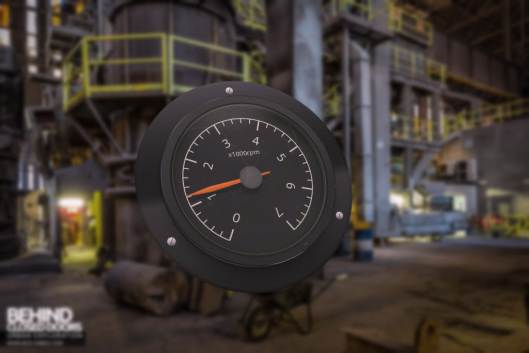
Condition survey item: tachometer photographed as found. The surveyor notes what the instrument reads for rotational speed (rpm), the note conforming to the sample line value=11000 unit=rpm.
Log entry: value=1200 unit=rpm
